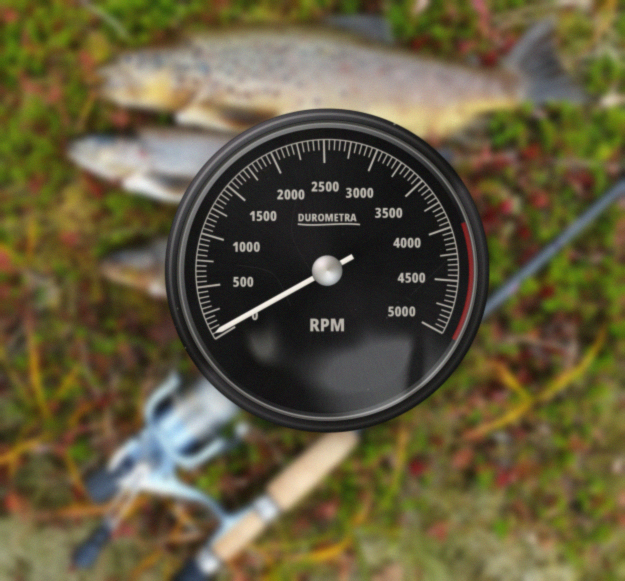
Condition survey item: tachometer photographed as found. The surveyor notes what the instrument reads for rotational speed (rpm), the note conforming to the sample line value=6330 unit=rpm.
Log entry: value=50 unit=rpm
